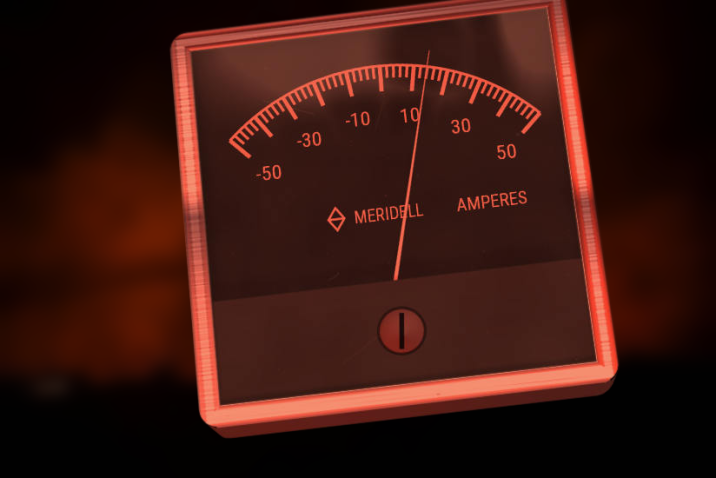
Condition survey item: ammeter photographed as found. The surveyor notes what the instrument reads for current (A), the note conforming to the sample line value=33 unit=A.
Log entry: value=14 unit=A
